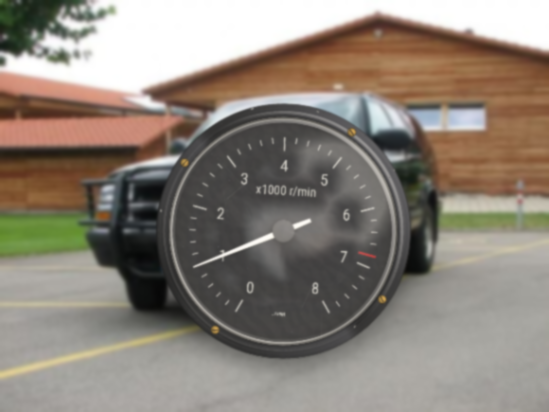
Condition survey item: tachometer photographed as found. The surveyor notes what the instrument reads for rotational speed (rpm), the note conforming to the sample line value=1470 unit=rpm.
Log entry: value=1000 unit=rpm
